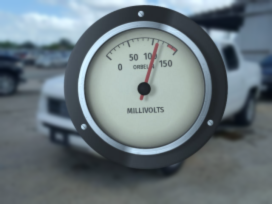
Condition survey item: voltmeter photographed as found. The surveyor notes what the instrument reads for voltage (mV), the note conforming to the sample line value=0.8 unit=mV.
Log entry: value=110 unit=mV
